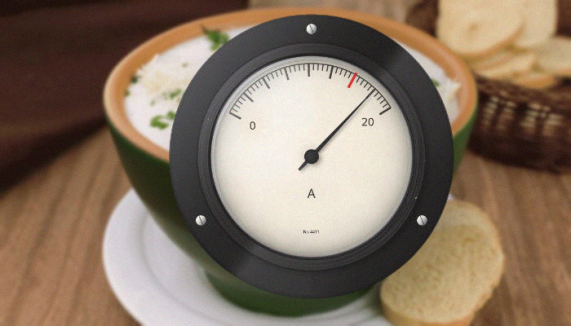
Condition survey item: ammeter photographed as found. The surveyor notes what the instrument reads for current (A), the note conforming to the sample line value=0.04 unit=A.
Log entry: value=17.5 unit=A
